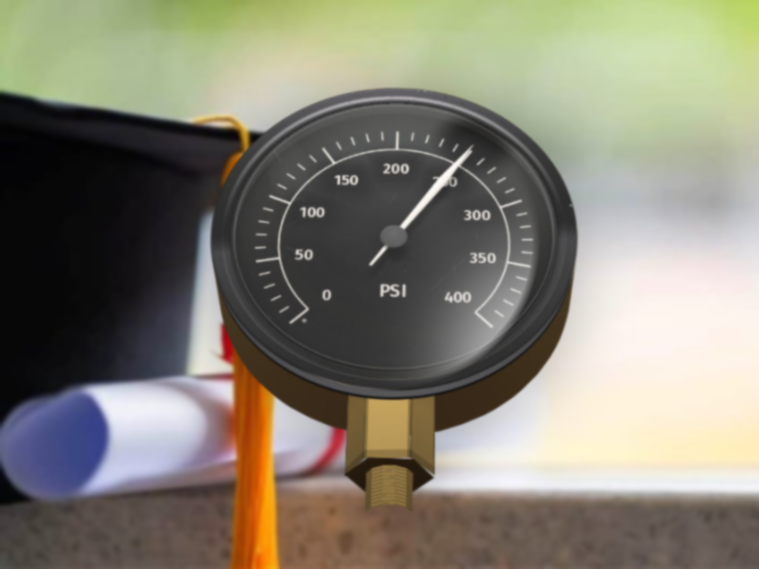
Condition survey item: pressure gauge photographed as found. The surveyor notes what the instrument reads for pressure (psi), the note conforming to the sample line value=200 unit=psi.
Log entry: value=250 unit=psi
